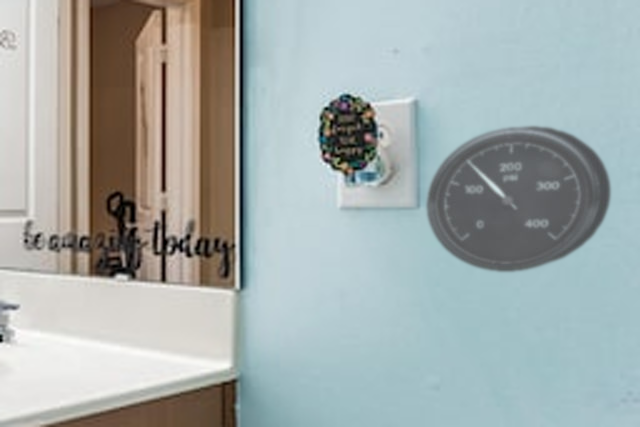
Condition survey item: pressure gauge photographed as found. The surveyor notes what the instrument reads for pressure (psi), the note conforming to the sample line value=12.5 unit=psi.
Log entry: value=140 unit=psi
